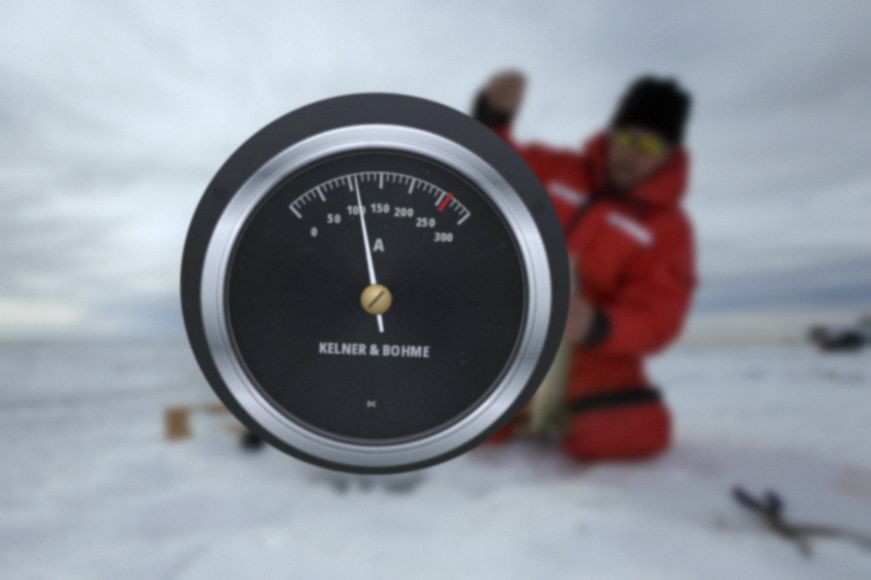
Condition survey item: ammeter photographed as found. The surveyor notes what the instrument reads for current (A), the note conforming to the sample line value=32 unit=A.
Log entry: value=110 unit=A
